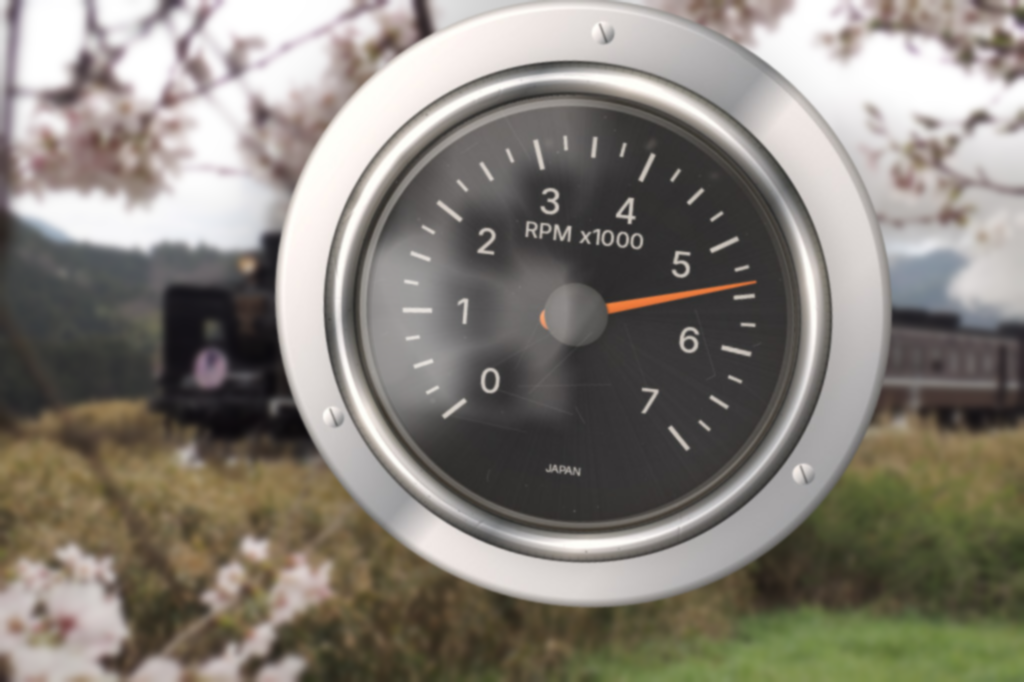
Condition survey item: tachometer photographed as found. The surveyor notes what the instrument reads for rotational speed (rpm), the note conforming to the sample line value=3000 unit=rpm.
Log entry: value=5375 unit=rpm
